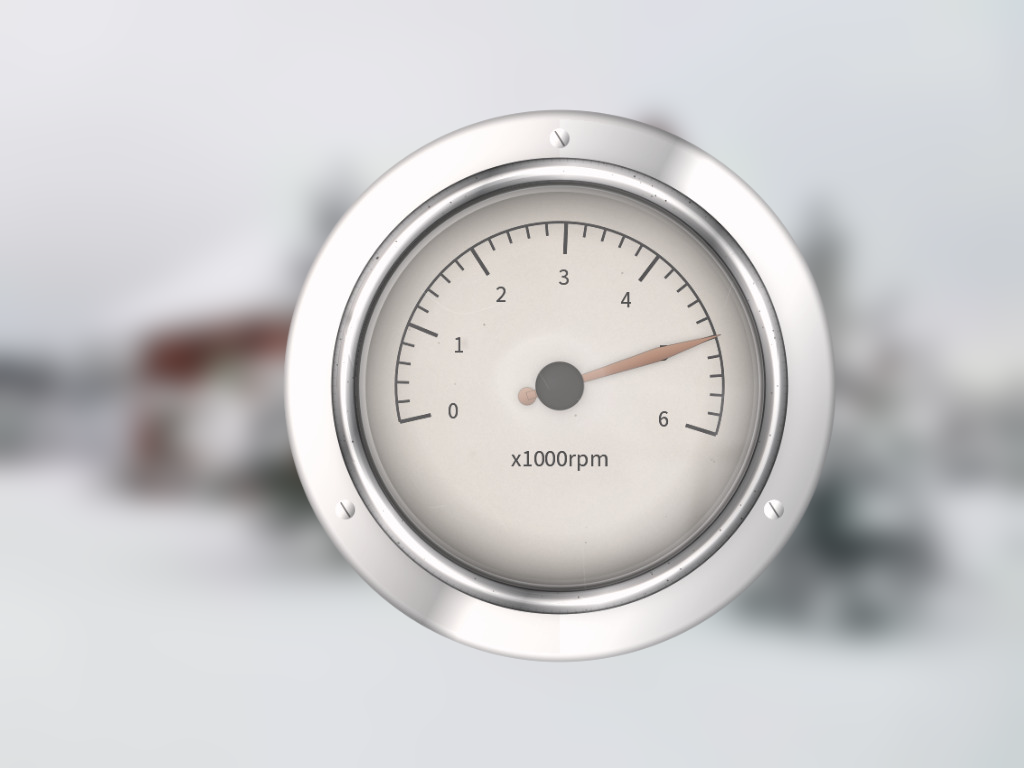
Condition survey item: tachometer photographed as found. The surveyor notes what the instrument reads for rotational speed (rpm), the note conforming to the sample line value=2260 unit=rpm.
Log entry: value=5000 unit=rpm
